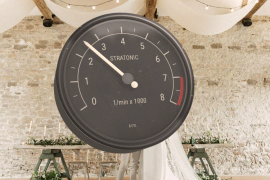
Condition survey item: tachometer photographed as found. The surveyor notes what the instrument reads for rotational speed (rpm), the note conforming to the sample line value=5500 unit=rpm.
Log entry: value=2500 unit=rpm
